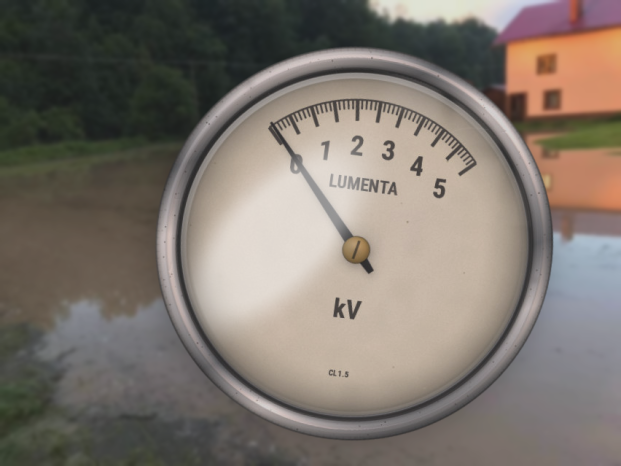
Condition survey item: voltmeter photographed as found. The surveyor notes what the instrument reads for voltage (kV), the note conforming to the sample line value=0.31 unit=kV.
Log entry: value=0.1 unit=kV
